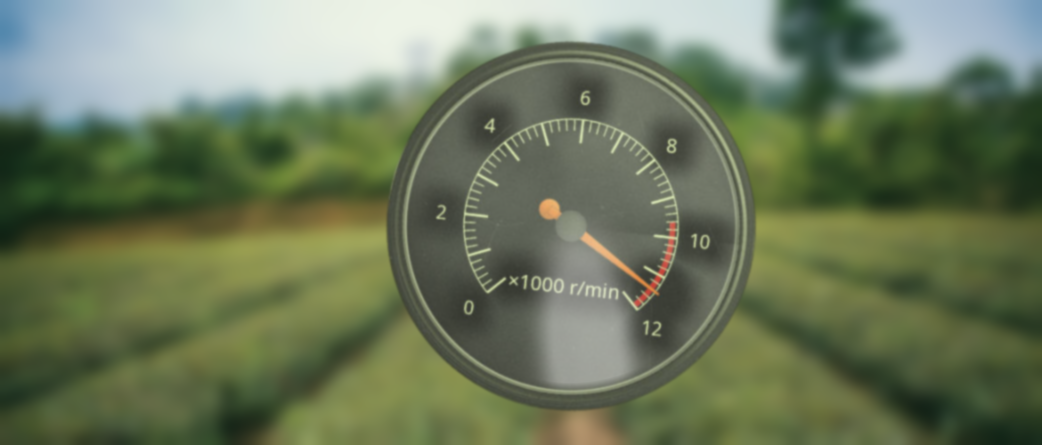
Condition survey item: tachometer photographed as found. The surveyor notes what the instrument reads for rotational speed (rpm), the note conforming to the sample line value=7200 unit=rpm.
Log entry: value=11400 unit=rpm
